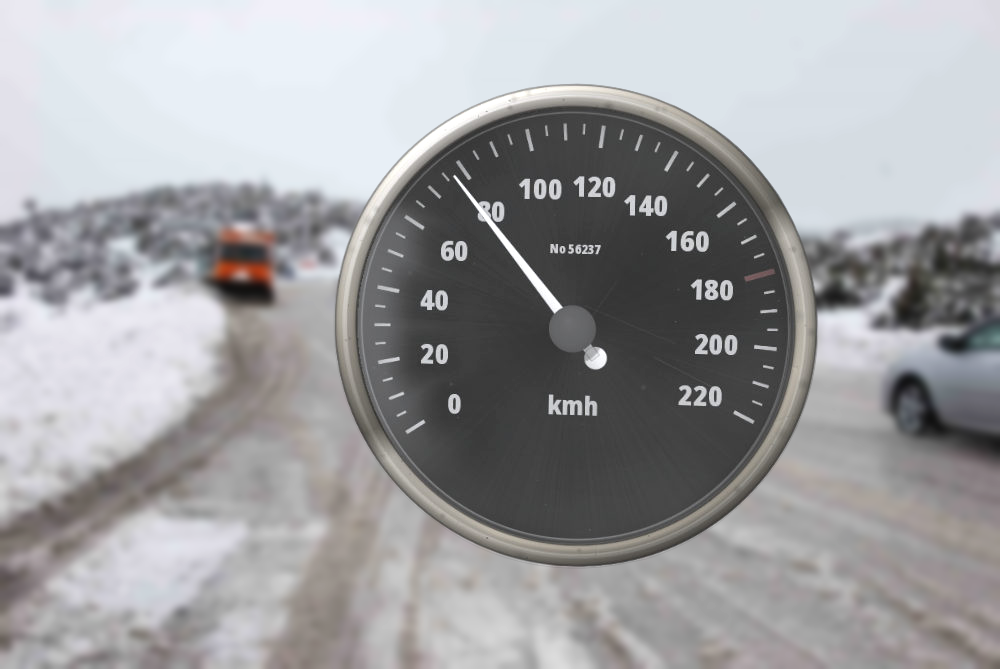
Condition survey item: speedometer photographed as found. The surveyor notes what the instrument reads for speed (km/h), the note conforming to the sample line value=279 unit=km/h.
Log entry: value=77.5 unit=km/h
